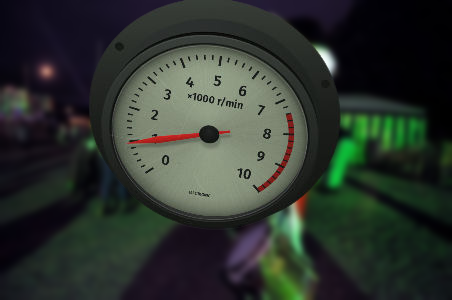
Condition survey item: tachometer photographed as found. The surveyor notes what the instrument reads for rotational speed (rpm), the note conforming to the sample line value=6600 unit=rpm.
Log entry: value=1000 unit=rpm
